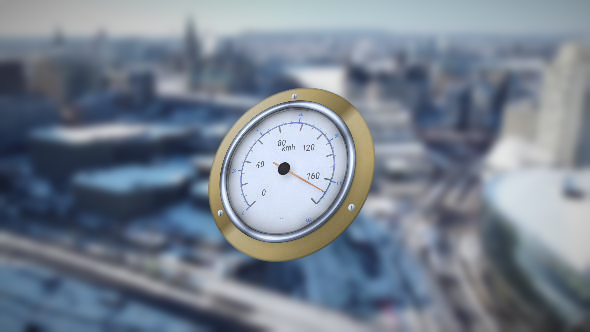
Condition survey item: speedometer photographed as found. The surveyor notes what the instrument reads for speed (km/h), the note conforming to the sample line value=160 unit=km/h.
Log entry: value=170 unit=km/h
